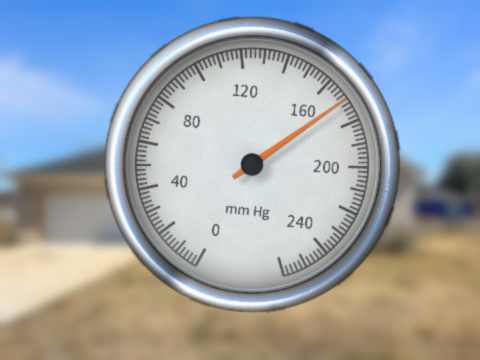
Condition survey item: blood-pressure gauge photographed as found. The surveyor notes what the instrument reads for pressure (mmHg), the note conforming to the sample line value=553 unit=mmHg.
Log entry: value=170 unit=mmHg
